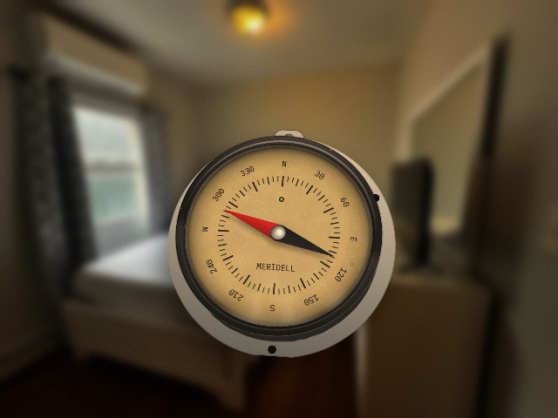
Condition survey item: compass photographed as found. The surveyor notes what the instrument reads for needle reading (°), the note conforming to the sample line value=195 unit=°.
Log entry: value=290 unit=°
